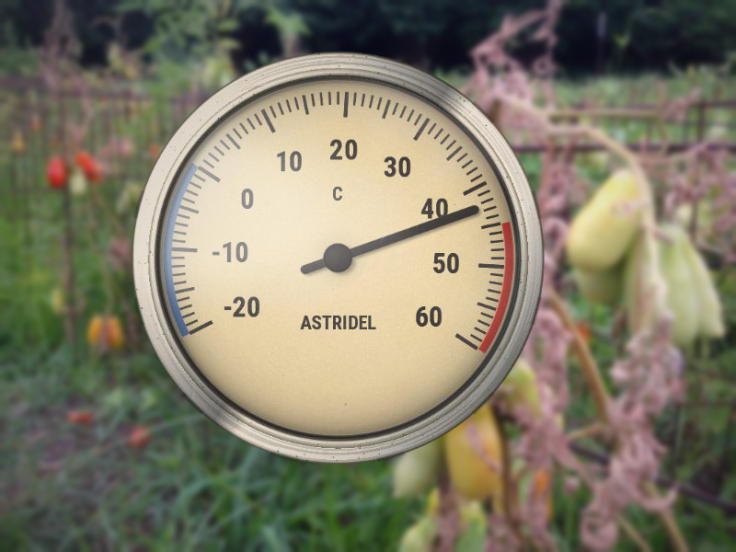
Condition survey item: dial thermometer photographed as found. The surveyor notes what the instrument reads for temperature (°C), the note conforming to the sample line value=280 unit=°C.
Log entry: value=42.5 unit=°C
